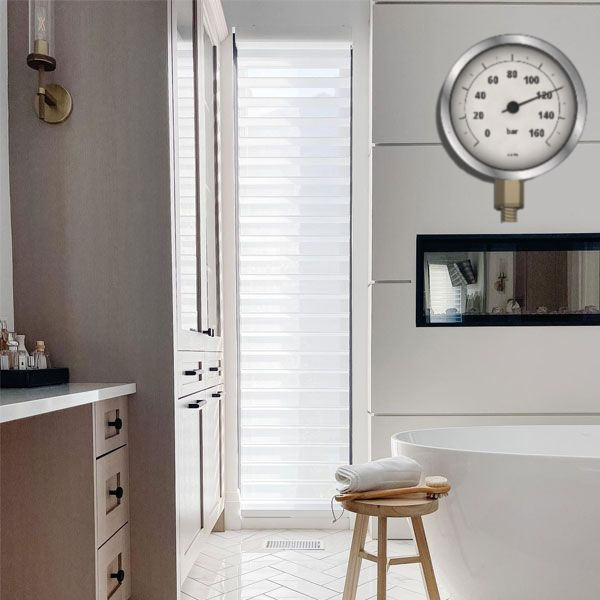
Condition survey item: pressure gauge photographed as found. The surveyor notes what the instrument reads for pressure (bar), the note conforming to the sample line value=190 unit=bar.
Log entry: value=120 unit=bar
